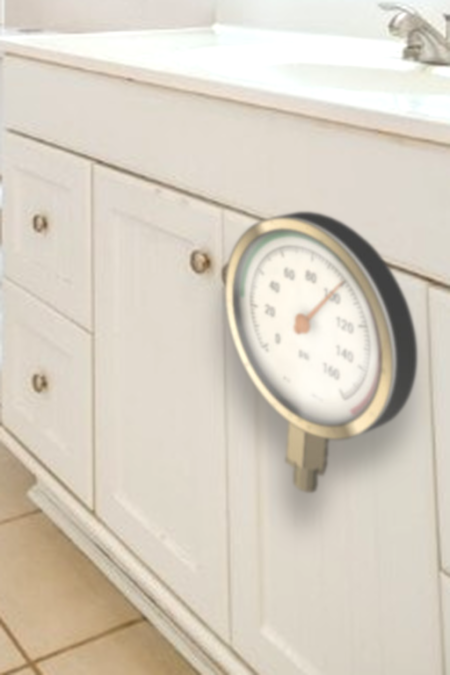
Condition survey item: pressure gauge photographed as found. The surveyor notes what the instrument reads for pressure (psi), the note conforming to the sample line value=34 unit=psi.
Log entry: value=100 unit=psi
